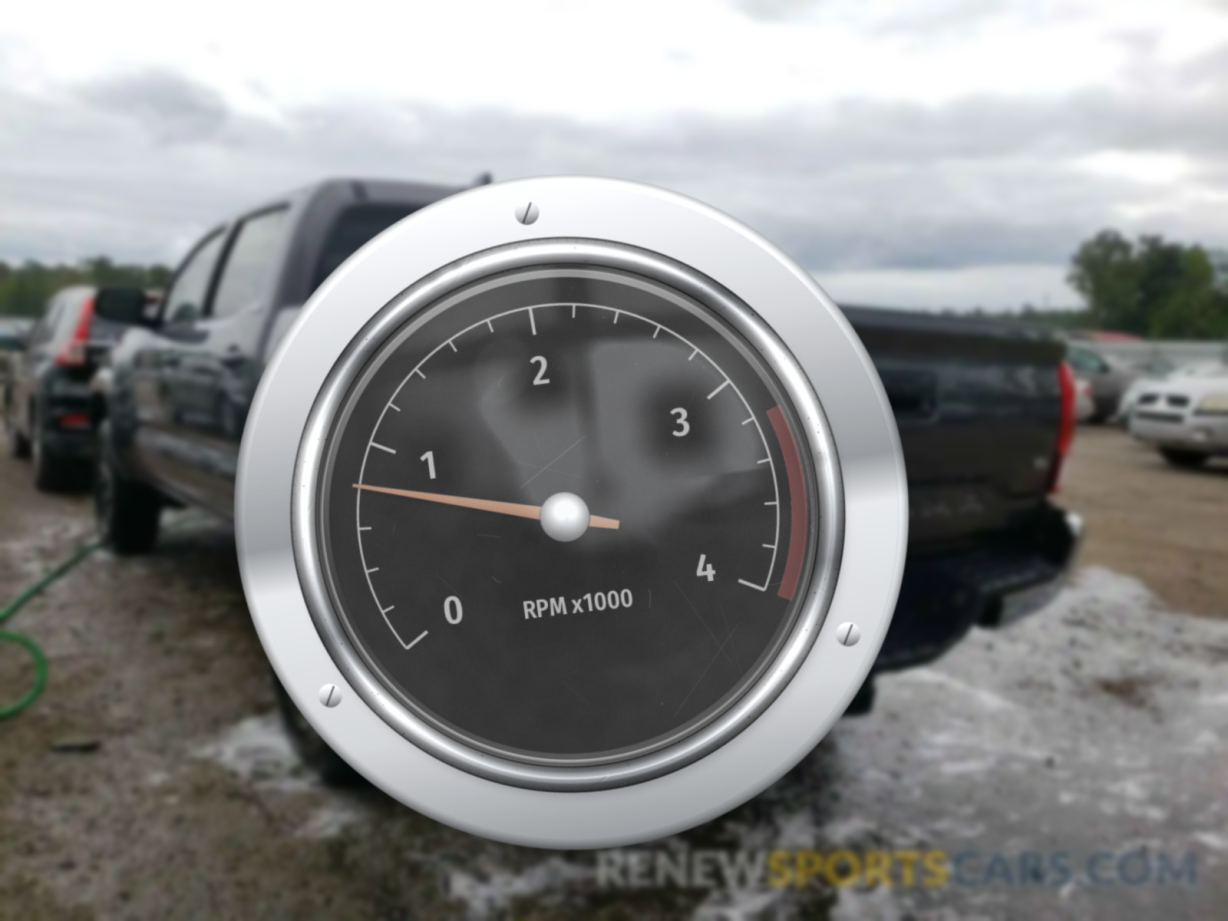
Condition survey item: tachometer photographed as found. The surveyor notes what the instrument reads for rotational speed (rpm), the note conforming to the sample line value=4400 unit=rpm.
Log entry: value=800 unit=rpm
